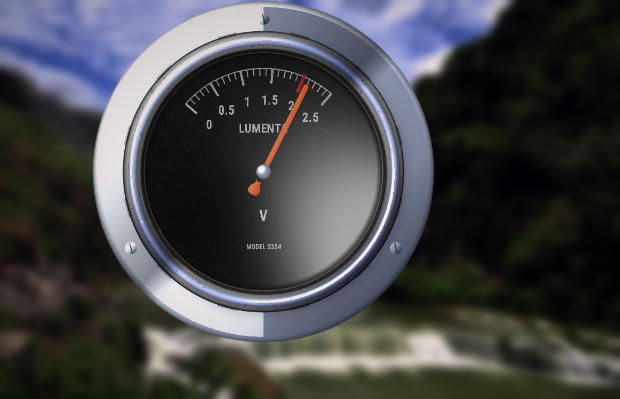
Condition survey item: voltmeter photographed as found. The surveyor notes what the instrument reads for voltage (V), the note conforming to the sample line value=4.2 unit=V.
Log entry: value=2.1 unit=V
